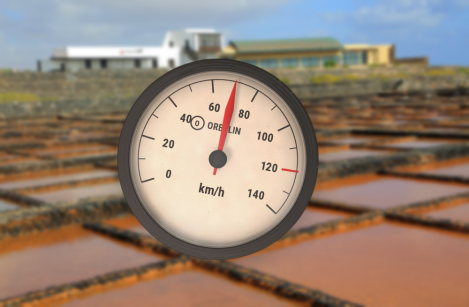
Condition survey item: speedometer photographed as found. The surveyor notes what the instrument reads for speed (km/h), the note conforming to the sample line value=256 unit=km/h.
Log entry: value=70 unit=km/h
